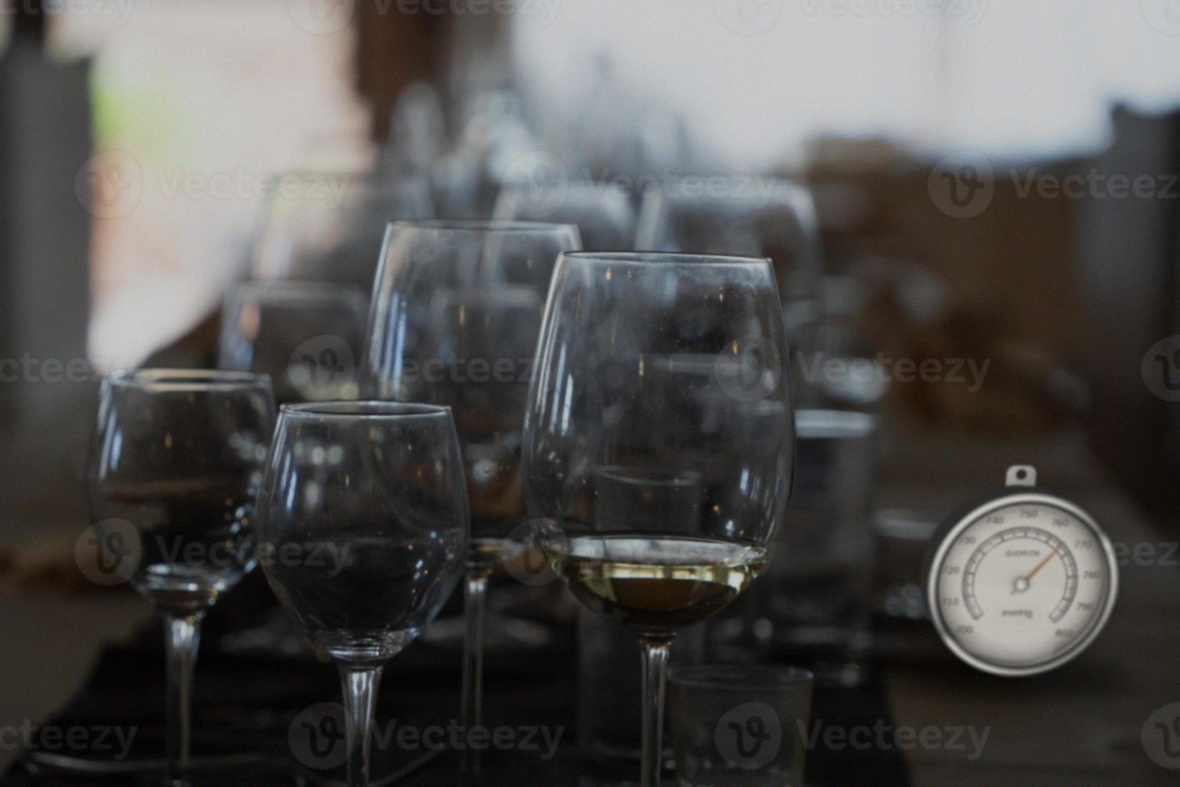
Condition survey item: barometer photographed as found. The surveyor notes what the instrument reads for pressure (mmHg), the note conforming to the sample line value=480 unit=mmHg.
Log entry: value=765 unit=mmHg
